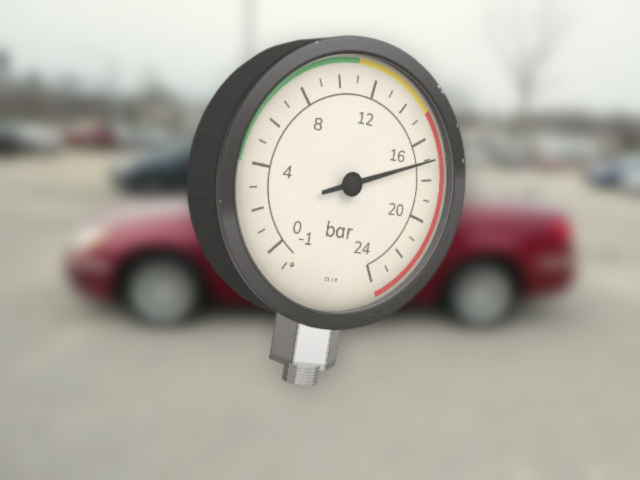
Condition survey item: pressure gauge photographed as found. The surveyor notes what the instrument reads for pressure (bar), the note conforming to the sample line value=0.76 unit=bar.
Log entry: value=17 unit=bar
